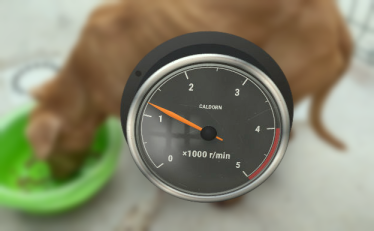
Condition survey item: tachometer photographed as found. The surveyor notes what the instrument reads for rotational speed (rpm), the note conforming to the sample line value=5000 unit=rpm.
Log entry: value=1250 unit=rpm
